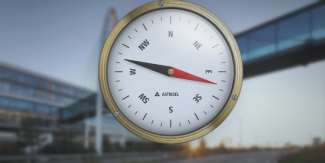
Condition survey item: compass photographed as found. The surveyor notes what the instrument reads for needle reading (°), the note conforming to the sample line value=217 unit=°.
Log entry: value=105 unit=°
